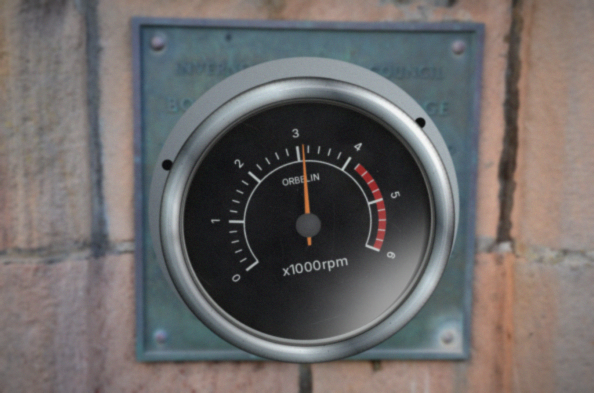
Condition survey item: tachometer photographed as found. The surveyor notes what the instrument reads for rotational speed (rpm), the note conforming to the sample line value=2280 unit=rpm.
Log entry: value=3100 unit=rpm
